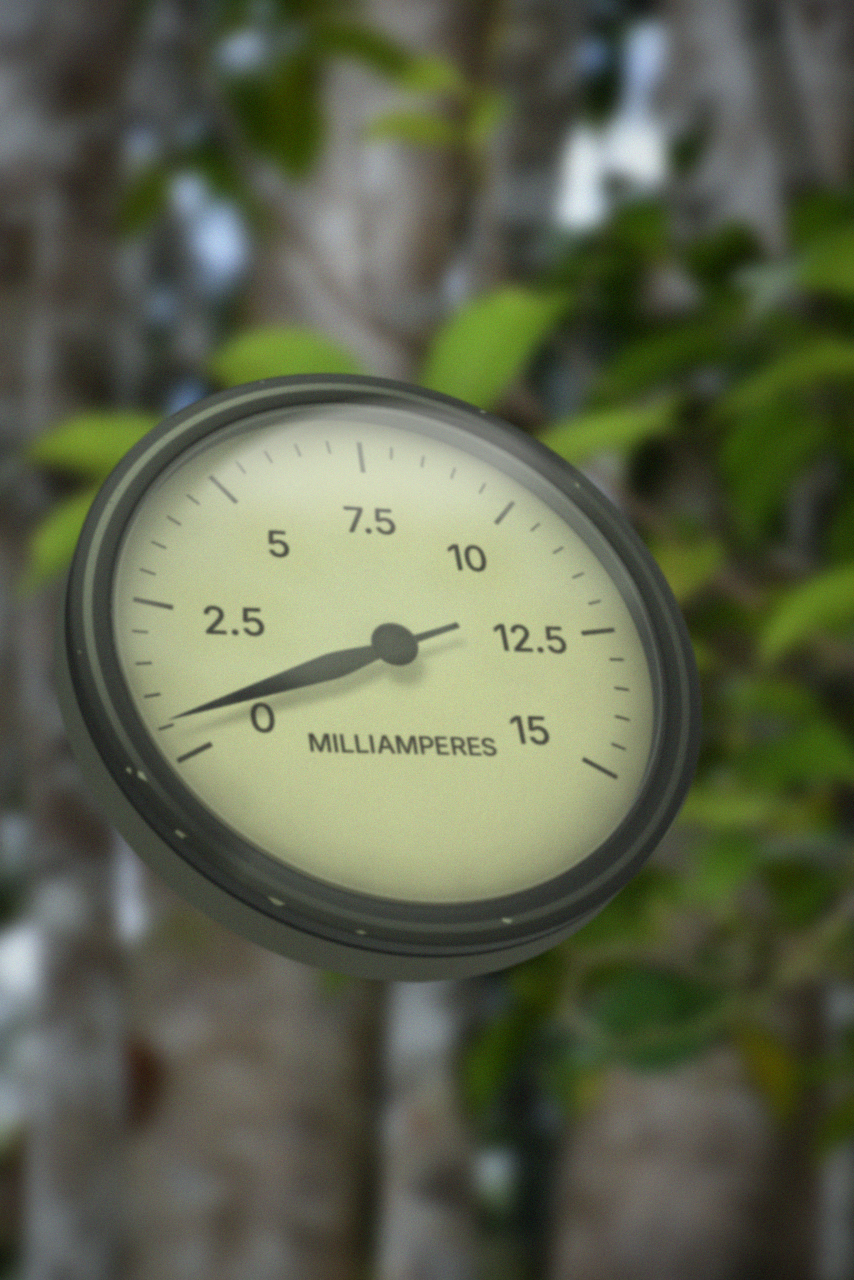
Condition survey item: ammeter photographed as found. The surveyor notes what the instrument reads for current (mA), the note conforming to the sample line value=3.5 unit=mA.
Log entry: value=0.5 unit=mA
